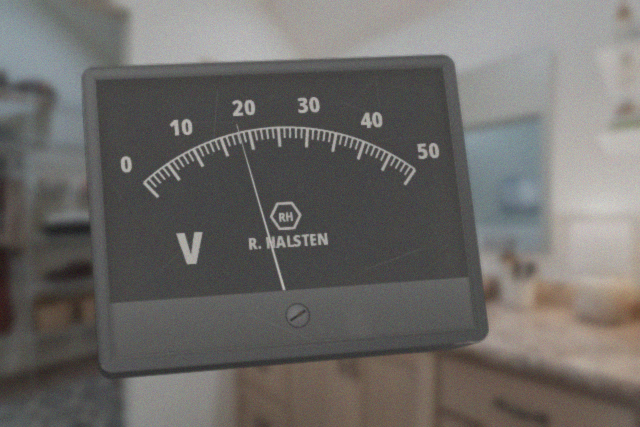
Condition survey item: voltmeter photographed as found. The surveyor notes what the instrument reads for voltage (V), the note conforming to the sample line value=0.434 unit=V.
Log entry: value=18 unit=V
